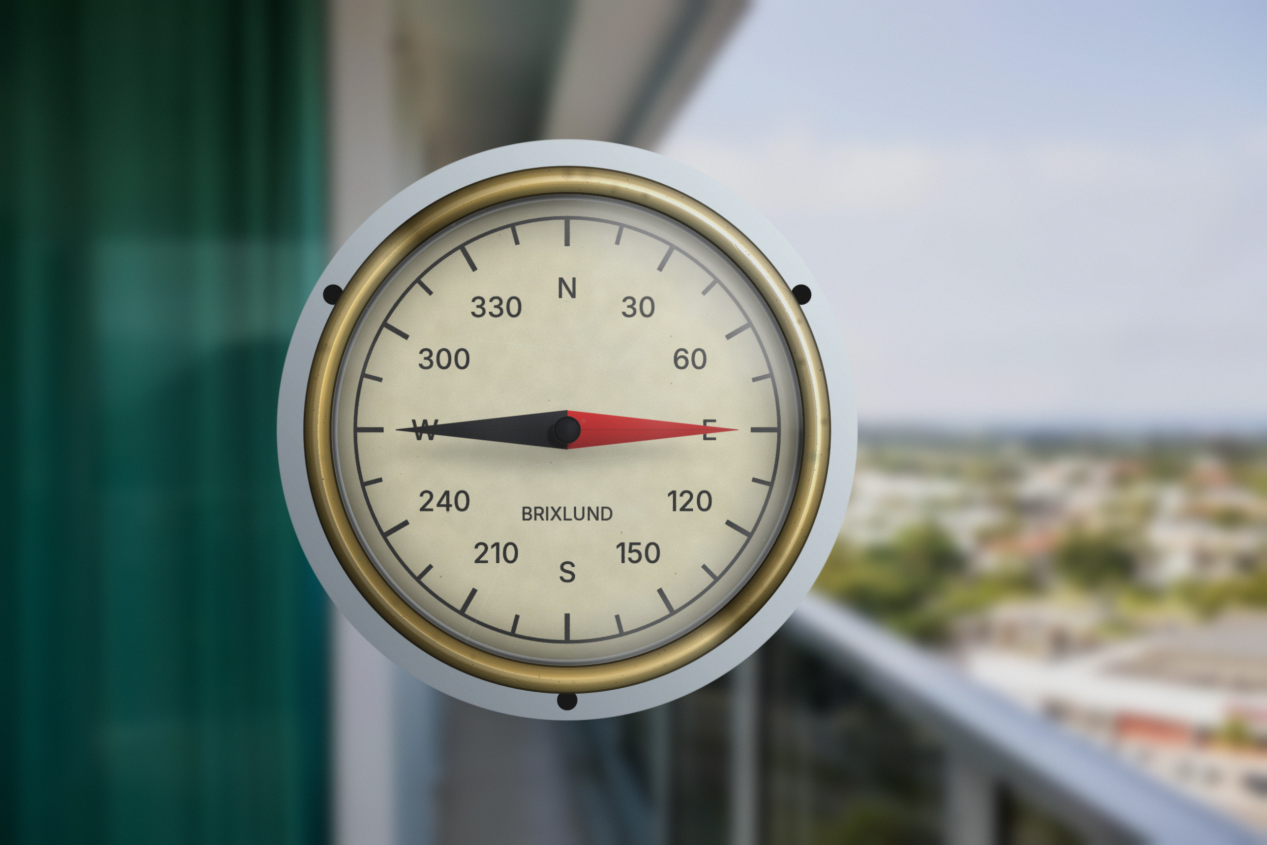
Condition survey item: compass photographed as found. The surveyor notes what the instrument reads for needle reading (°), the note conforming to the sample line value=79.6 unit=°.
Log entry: value=90 unit=°
